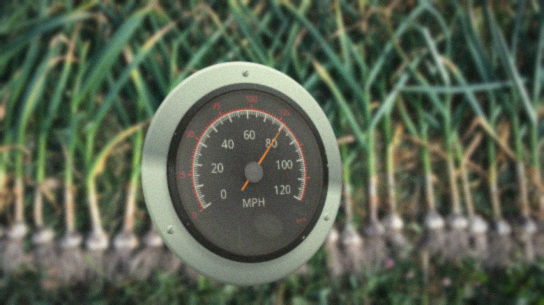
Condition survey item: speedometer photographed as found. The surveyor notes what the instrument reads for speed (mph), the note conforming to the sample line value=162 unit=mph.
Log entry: value=80 unit=mph
